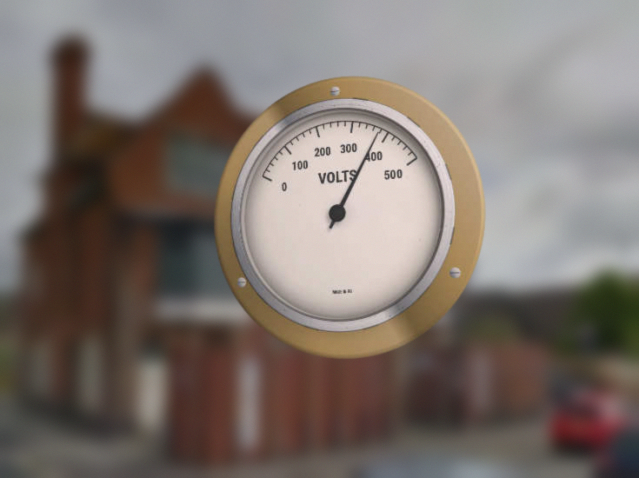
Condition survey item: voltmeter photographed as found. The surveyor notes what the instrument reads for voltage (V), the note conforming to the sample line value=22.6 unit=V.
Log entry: value=380 unit=V
